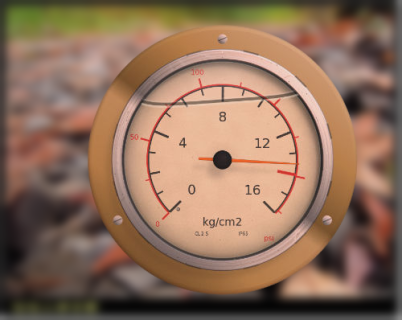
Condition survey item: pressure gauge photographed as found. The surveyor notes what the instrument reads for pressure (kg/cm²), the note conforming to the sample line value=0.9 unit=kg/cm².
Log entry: value=13.5 unit=kg/cm²
